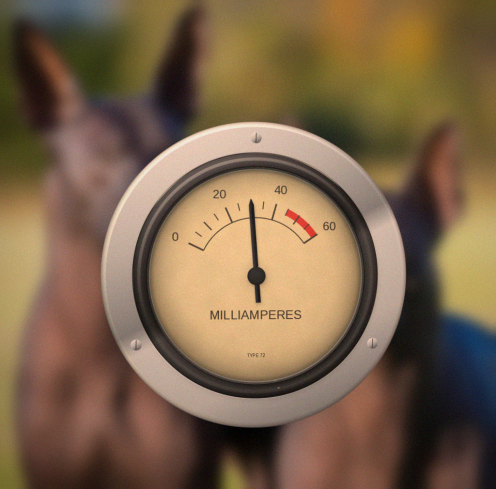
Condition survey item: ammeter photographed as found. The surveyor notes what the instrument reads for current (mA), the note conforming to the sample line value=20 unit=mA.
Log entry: value=30 unit=mA
